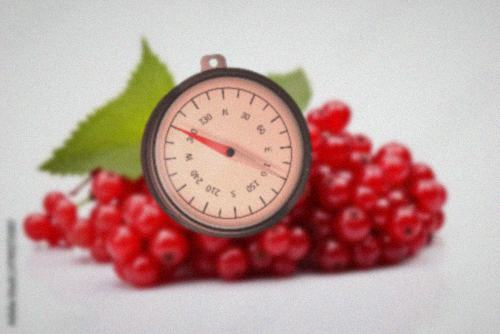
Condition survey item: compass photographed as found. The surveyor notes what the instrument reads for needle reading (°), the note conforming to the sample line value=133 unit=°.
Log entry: value=300 unit=°
